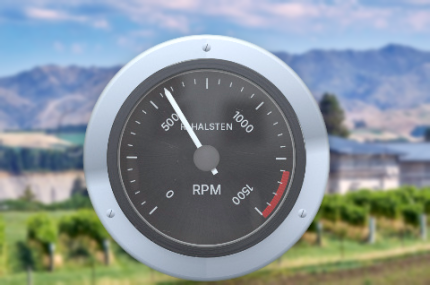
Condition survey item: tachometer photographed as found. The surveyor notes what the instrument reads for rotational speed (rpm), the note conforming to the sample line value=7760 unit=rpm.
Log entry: value=575 unit=rpm
